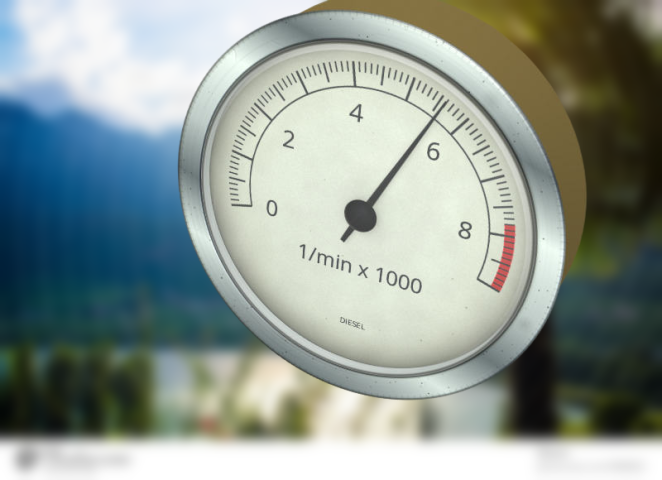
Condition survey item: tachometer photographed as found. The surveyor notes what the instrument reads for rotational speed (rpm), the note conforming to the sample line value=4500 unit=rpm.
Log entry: value=5600 unit=rpm
